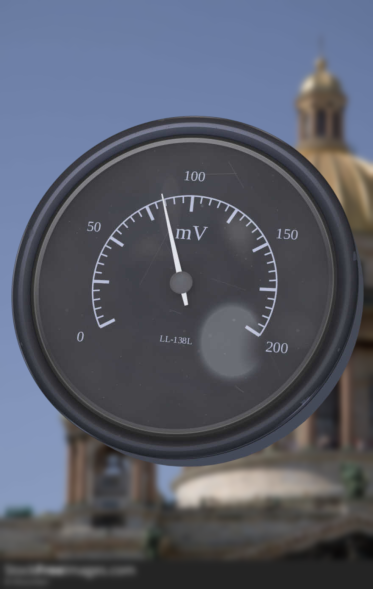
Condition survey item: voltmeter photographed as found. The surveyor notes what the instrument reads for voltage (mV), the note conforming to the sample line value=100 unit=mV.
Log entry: value=85 unit=mV
